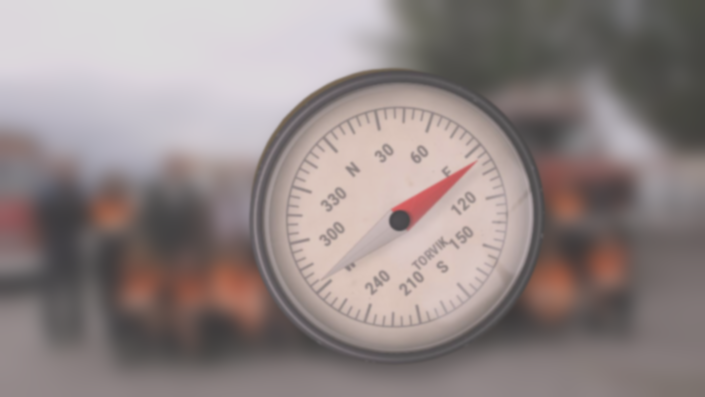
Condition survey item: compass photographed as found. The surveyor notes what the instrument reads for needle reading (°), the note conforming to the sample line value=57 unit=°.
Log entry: value=95 unit=°
